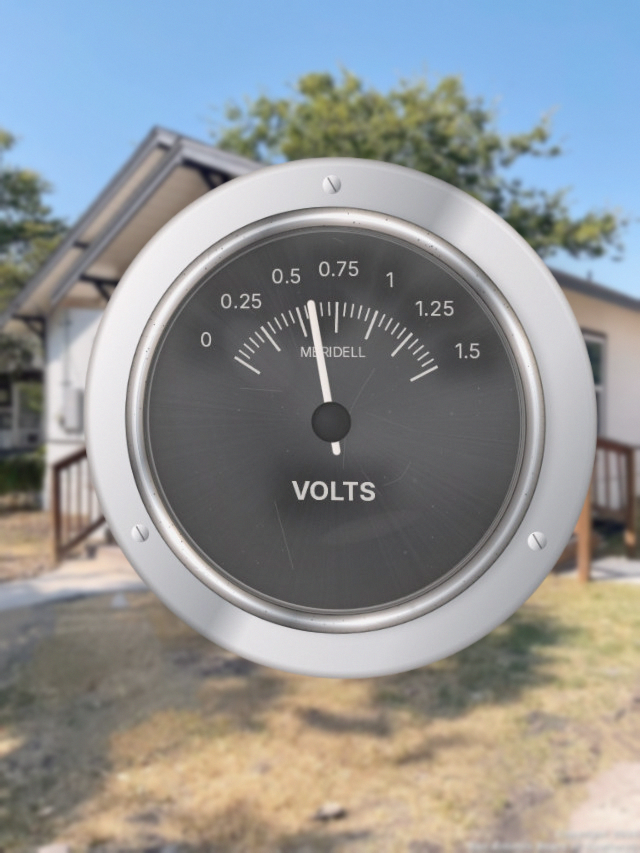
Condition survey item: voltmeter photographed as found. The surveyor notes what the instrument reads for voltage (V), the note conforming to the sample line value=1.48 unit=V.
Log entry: value=0.6 unit=V
